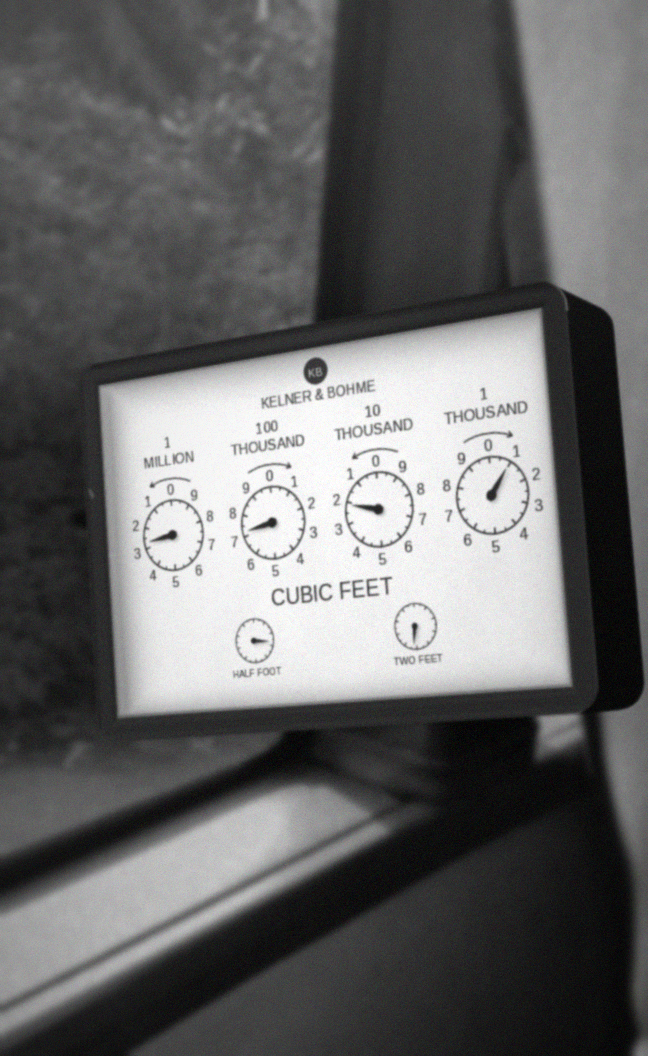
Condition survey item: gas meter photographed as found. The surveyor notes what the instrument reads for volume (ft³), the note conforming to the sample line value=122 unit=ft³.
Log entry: value=272100 unit=ft³
